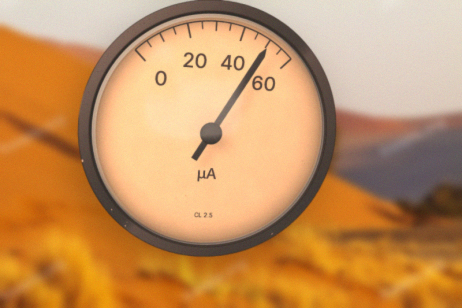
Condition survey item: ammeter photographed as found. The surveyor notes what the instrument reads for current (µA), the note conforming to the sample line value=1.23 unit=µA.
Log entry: value=50 unit=µA
